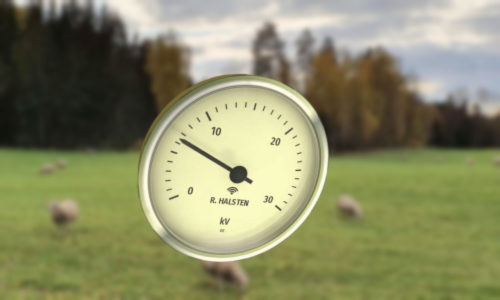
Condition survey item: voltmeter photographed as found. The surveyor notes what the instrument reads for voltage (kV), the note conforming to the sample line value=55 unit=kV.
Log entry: value=6.5 unit=kV
